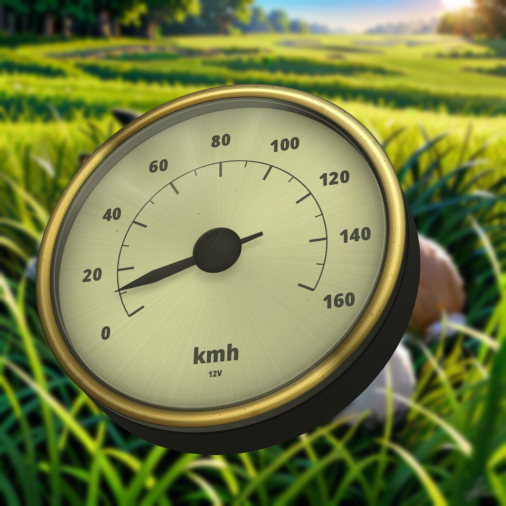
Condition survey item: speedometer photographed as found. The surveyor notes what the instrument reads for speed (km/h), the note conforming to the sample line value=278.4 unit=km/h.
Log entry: value=10 unit=km/h
